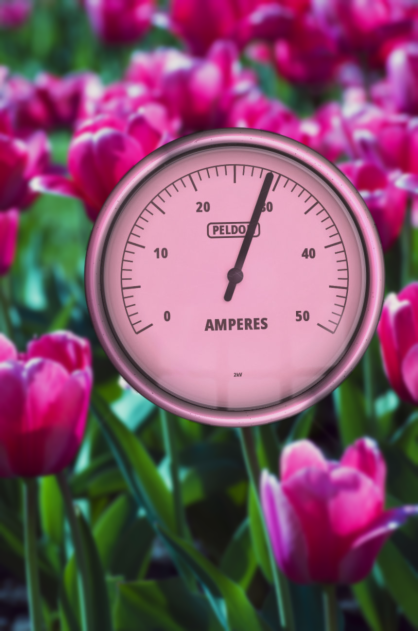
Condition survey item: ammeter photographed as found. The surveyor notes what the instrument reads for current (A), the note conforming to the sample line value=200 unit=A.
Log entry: value=29 unit=A
